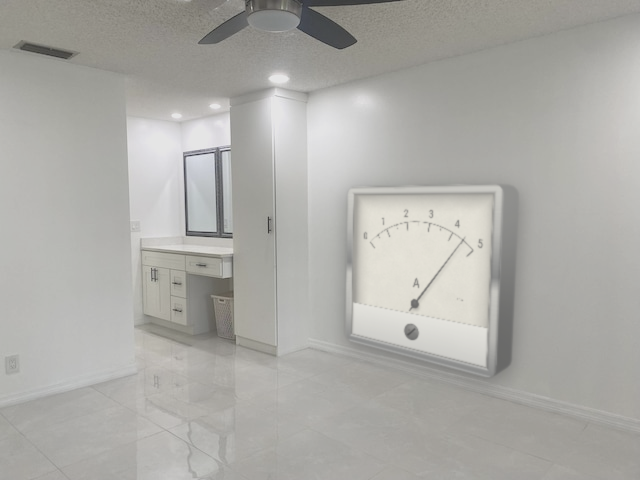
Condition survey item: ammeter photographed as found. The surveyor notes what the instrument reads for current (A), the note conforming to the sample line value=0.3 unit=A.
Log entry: value=4.5 unit=A
